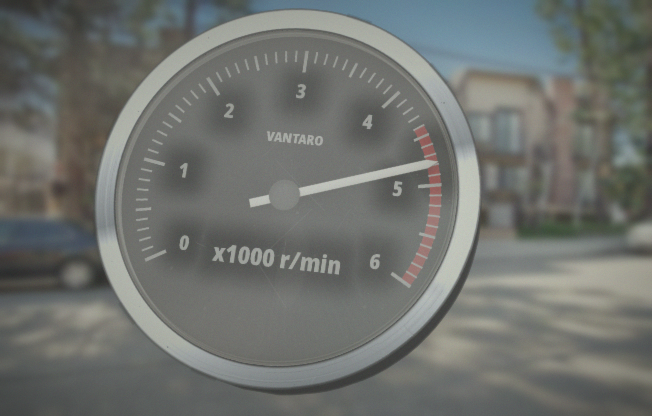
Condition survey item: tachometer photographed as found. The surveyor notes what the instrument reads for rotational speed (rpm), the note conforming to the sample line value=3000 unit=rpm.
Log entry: value=4800 unit=rpm
